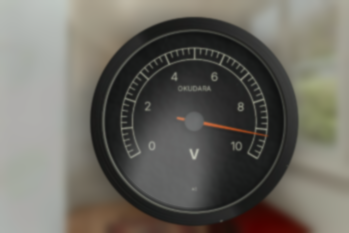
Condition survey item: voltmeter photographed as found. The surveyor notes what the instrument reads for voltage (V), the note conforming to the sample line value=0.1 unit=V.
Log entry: value=9.2 unit=V
